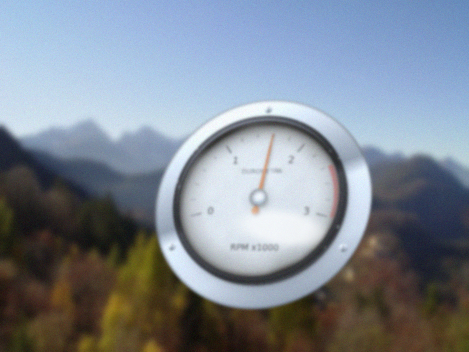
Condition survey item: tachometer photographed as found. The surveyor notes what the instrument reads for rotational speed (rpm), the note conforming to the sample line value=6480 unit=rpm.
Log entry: value=1600 unit=rpm
